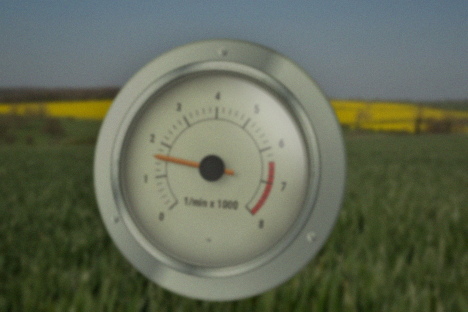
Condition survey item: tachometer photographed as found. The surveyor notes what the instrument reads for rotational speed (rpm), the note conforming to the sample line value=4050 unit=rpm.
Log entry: value=1600 unit=rpm
